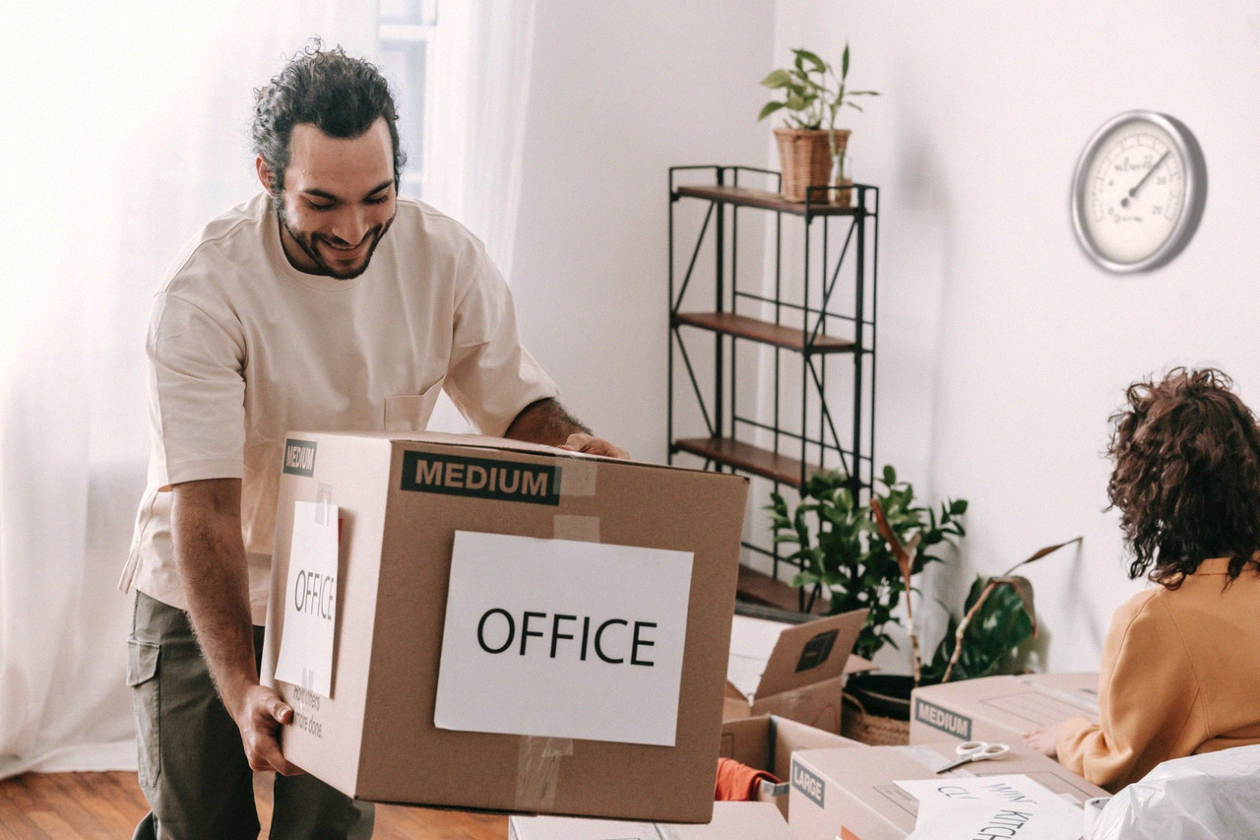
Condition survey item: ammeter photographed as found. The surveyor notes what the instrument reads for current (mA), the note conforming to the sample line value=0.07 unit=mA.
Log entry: value=14 unit=mA
